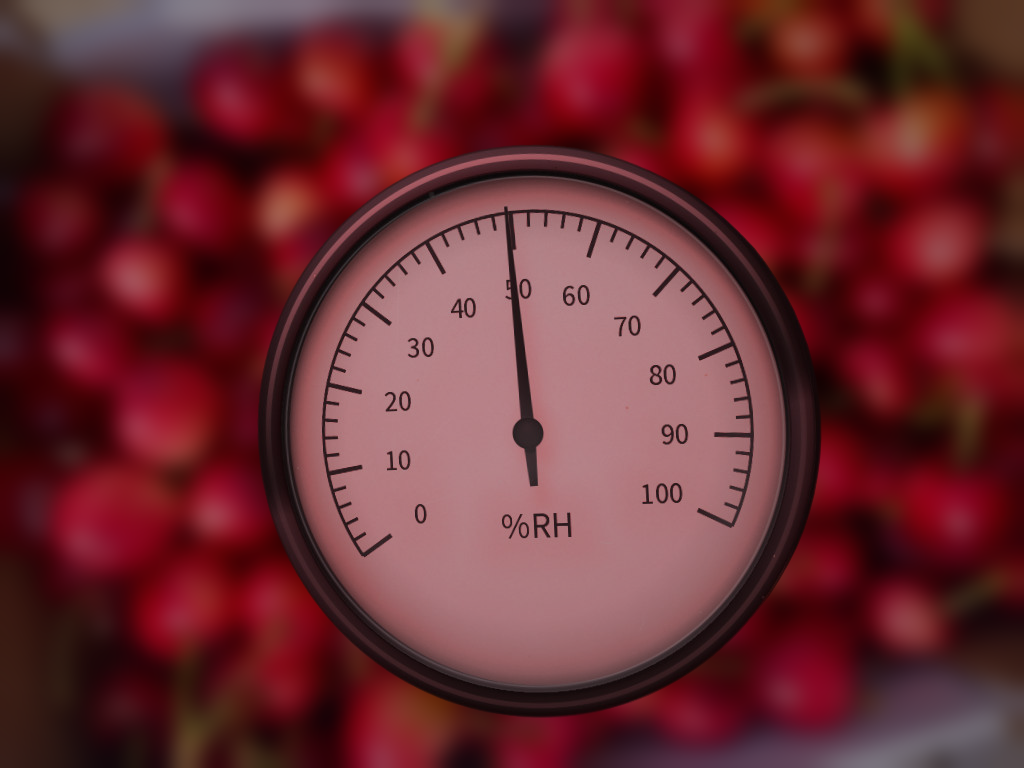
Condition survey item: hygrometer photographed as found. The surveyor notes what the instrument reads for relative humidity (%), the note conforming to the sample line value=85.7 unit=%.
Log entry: value=50 unit=%
